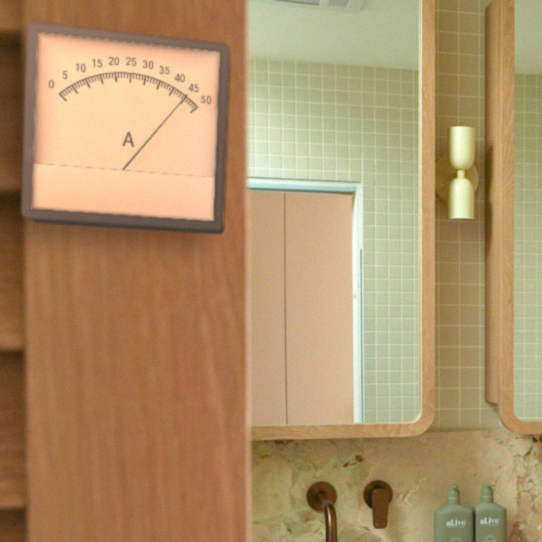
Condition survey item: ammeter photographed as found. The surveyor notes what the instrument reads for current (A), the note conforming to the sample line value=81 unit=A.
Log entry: value=45 unit=A
